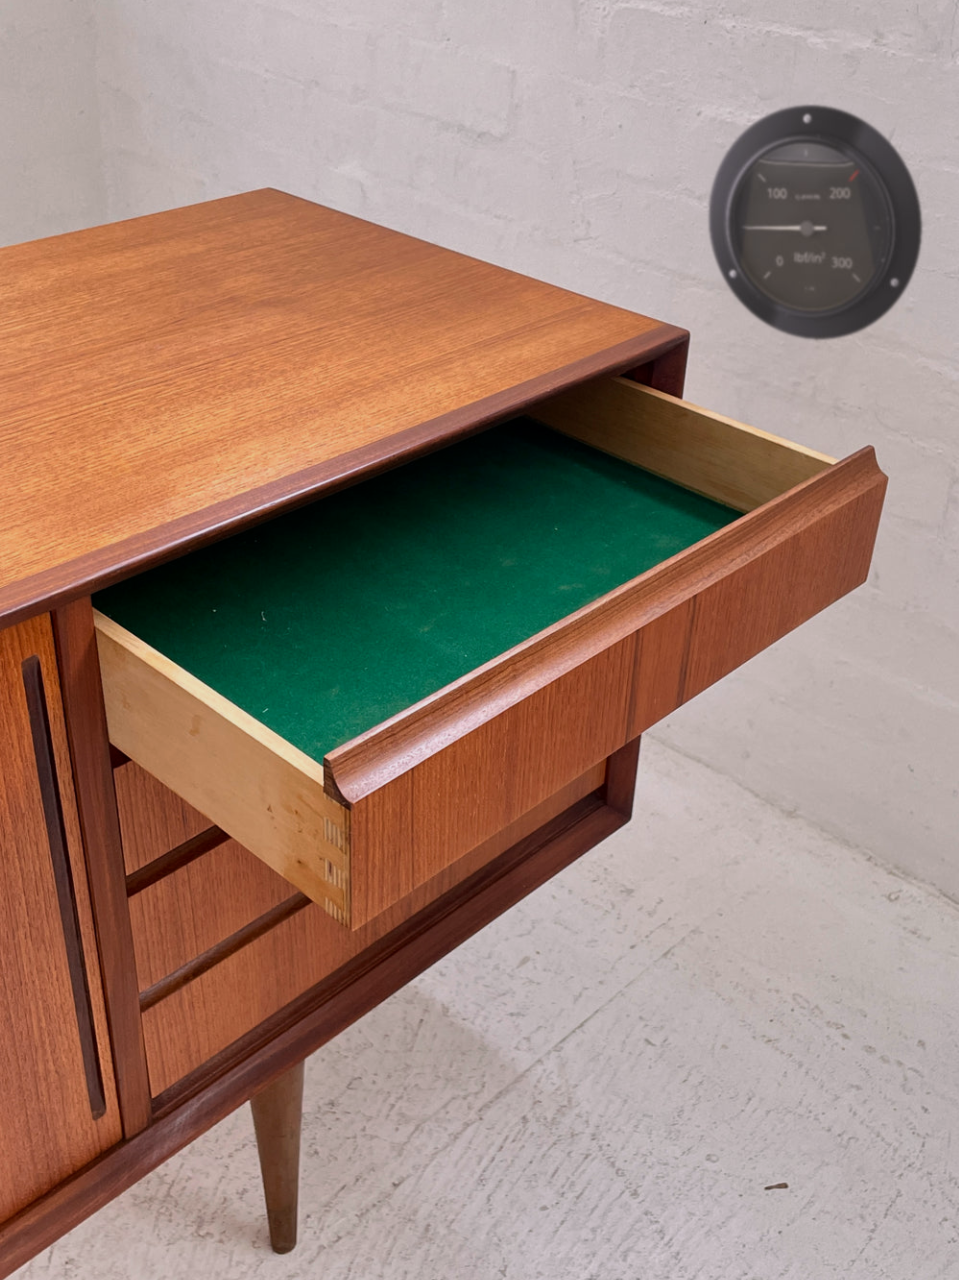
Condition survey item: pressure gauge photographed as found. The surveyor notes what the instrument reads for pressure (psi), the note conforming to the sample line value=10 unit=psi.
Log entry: value=50 unit=psi
